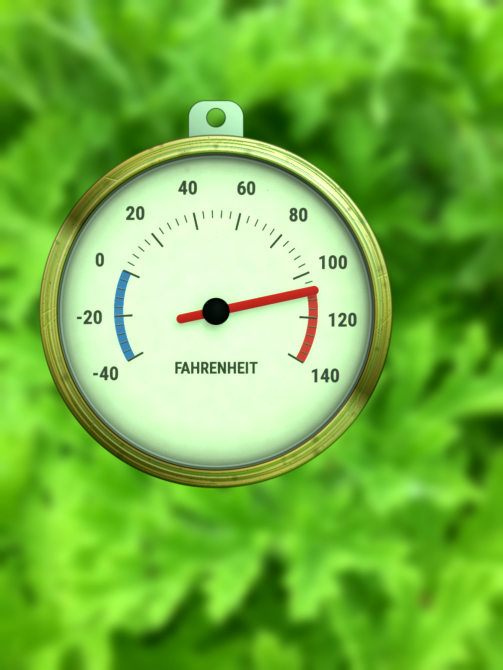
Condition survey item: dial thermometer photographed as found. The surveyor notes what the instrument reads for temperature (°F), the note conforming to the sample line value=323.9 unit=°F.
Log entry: value=108 unit=°F
